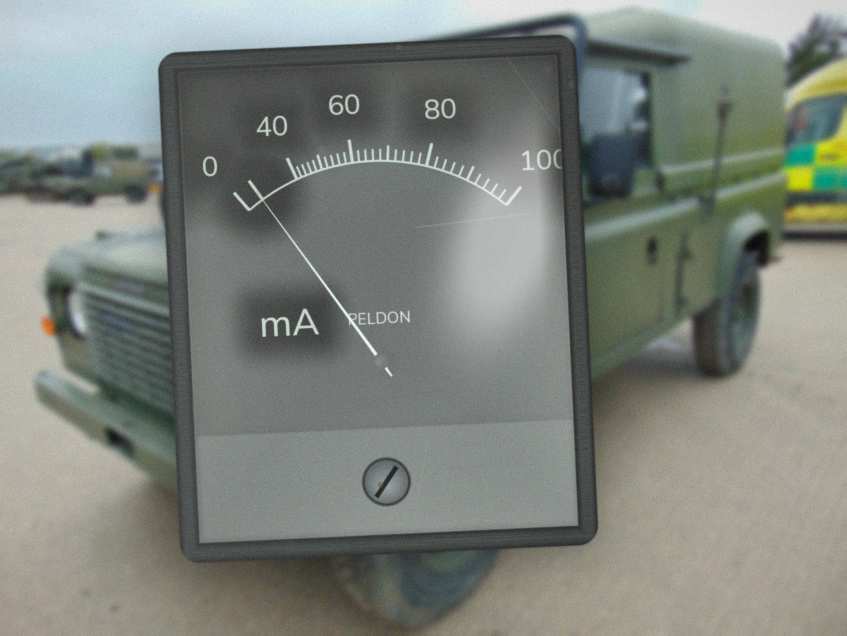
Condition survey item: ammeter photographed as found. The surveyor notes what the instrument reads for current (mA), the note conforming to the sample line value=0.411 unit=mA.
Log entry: value=20 unit=mA
